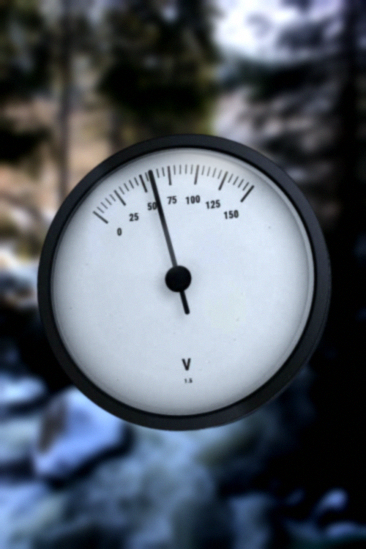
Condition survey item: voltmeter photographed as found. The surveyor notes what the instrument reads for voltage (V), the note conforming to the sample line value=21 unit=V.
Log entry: value=60 unit=V
